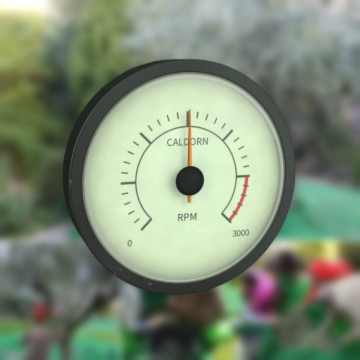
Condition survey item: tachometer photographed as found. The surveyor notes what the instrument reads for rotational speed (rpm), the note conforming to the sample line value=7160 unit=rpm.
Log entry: value=1500 unit=rpm
